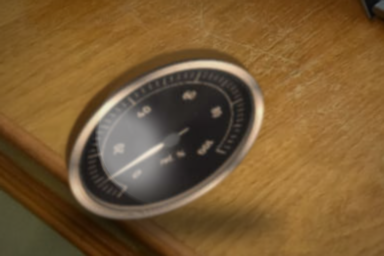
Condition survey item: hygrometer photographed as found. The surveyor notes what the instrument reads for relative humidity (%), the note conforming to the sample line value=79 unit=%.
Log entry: value=10 unit=%
